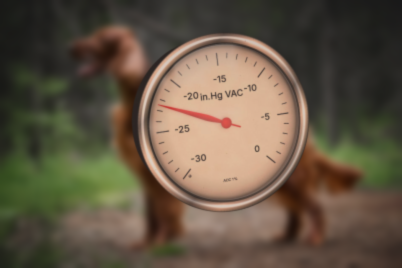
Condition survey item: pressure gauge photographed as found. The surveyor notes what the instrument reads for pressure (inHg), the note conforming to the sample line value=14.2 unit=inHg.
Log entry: value=-22.5 unit=inHg
